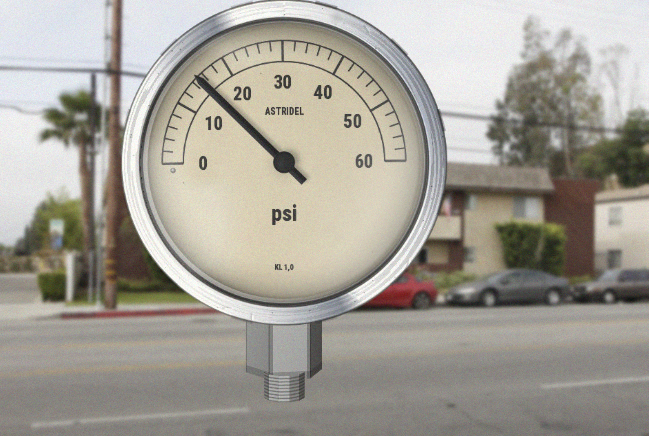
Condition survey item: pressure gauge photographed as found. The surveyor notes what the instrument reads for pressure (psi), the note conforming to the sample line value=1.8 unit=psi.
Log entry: value=15 unit=psi
